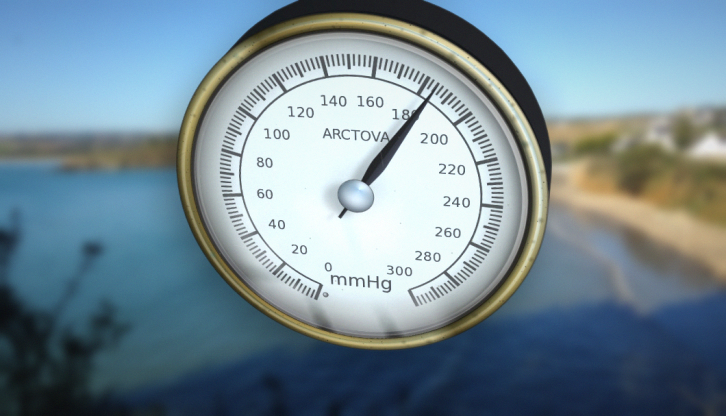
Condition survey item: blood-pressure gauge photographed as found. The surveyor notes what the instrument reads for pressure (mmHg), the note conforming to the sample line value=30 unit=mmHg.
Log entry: value=184 unit=mmHg
